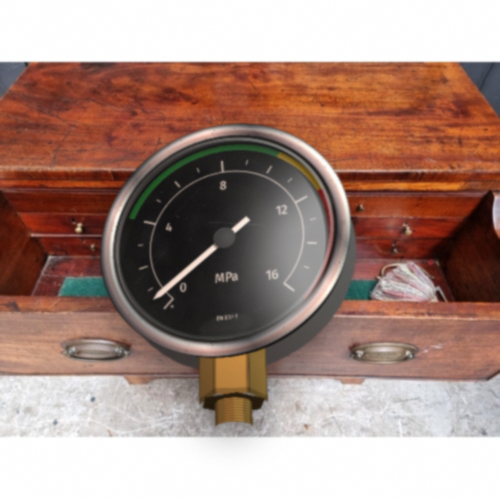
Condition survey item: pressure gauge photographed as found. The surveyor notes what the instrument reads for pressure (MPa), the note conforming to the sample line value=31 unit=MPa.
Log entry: value=0.5 unit=MPa
